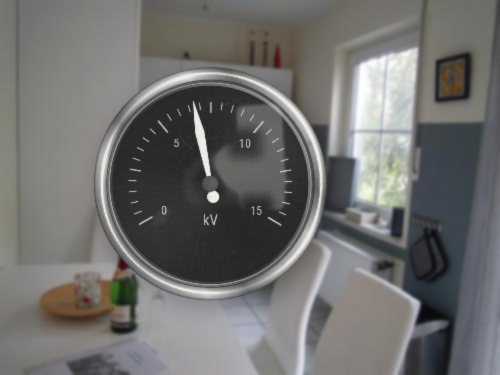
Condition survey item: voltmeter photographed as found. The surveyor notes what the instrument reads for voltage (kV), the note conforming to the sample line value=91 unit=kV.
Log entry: value=6.75 unit=kV
